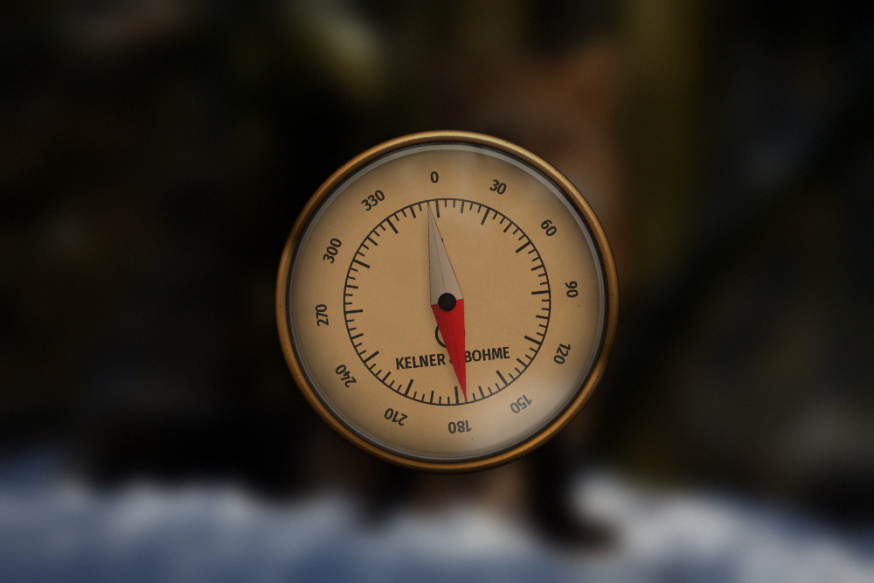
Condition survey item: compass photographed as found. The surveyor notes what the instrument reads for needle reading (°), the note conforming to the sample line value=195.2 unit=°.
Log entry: value=175 unit=°
